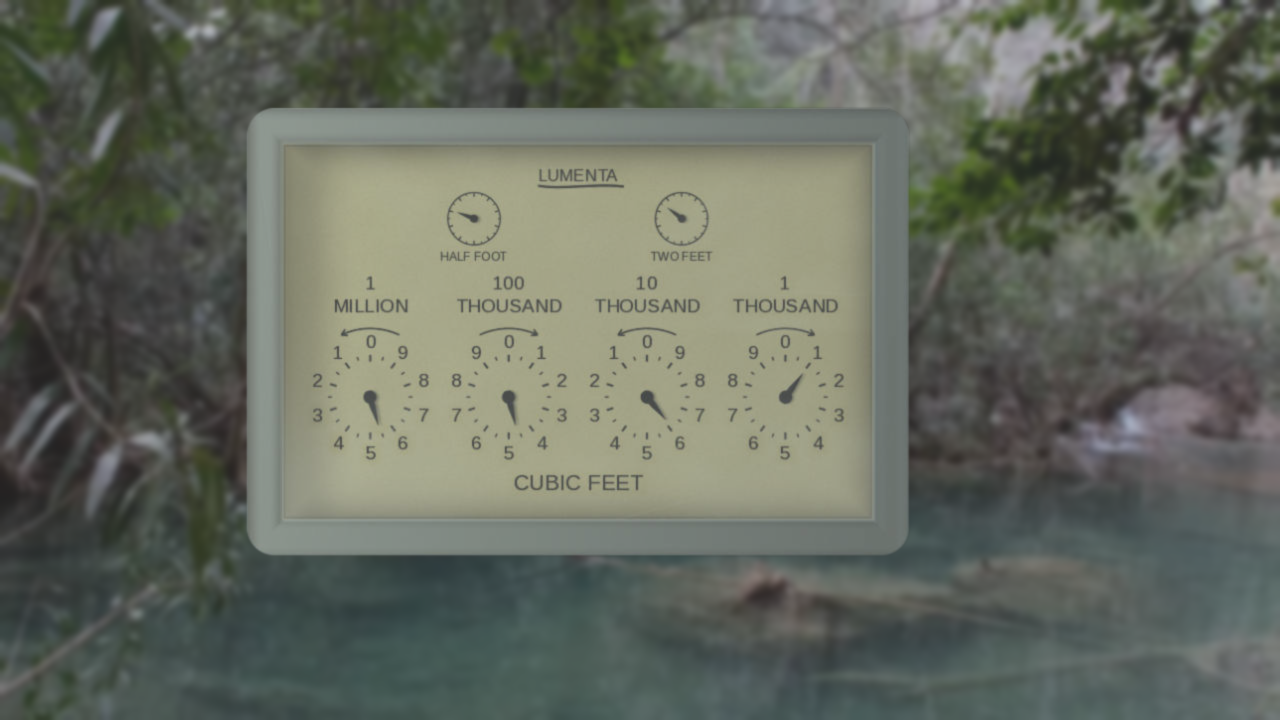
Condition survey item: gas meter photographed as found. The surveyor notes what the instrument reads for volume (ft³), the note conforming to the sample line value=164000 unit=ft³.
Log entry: value=546100 unit=ft³
